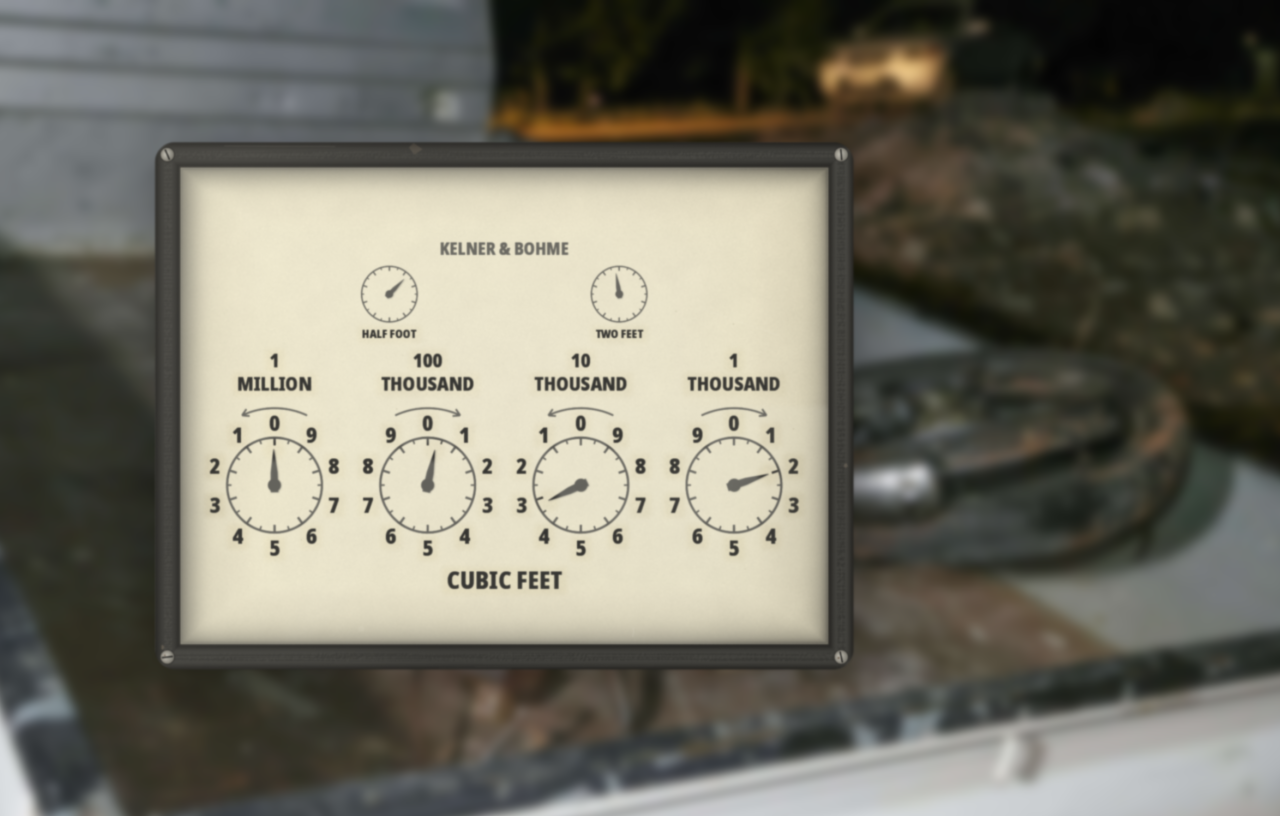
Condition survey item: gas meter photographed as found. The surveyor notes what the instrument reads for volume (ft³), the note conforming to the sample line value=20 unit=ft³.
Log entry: value=3200 unit=ft³
